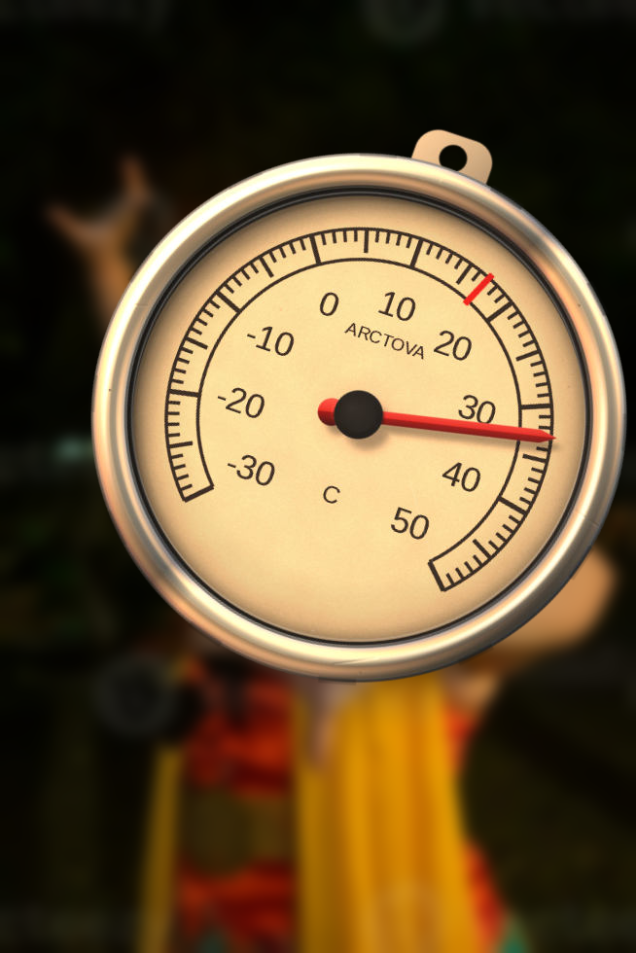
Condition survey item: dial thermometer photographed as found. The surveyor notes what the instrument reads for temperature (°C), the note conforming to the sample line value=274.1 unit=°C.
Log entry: value=33 unit=°C
